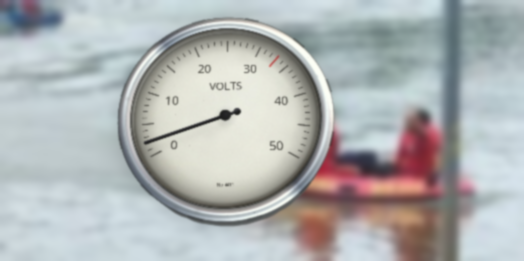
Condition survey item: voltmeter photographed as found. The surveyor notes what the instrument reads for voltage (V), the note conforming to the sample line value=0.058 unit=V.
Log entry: value=2 unit=V
